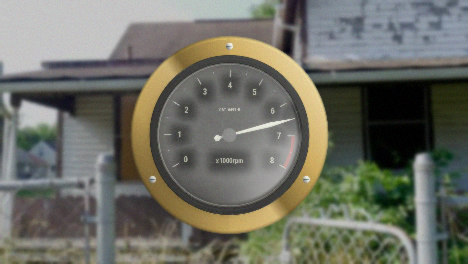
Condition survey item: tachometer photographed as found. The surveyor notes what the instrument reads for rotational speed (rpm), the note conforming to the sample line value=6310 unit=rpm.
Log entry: value=6500 unit=rpm
